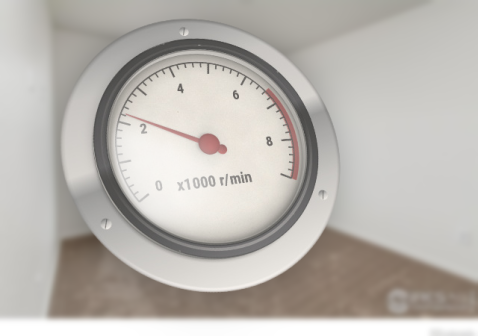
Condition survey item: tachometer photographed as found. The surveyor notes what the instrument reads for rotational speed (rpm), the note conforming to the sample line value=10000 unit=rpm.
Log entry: value=2200 unit=rpm
